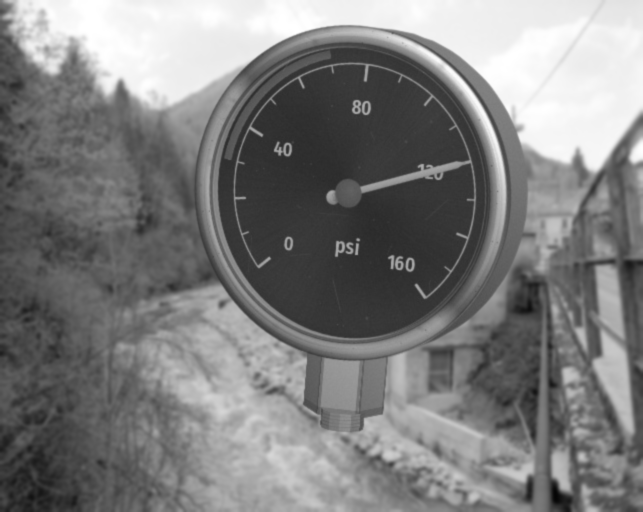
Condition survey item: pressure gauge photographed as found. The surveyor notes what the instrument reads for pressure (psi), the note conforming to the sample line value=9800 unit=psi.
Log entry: value=120 unit=psi
